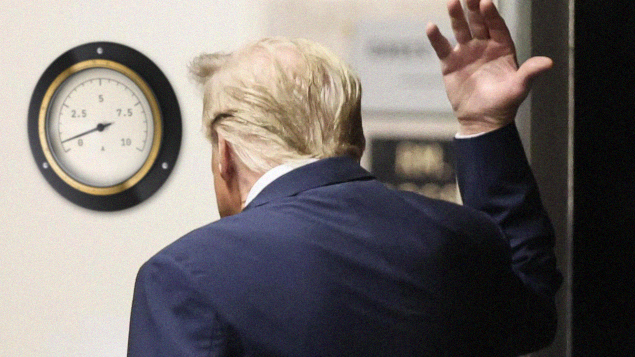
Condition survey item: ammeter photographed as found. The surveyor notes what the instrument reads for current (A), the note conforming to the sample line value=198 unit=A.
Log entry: value=0.5 unit=A
